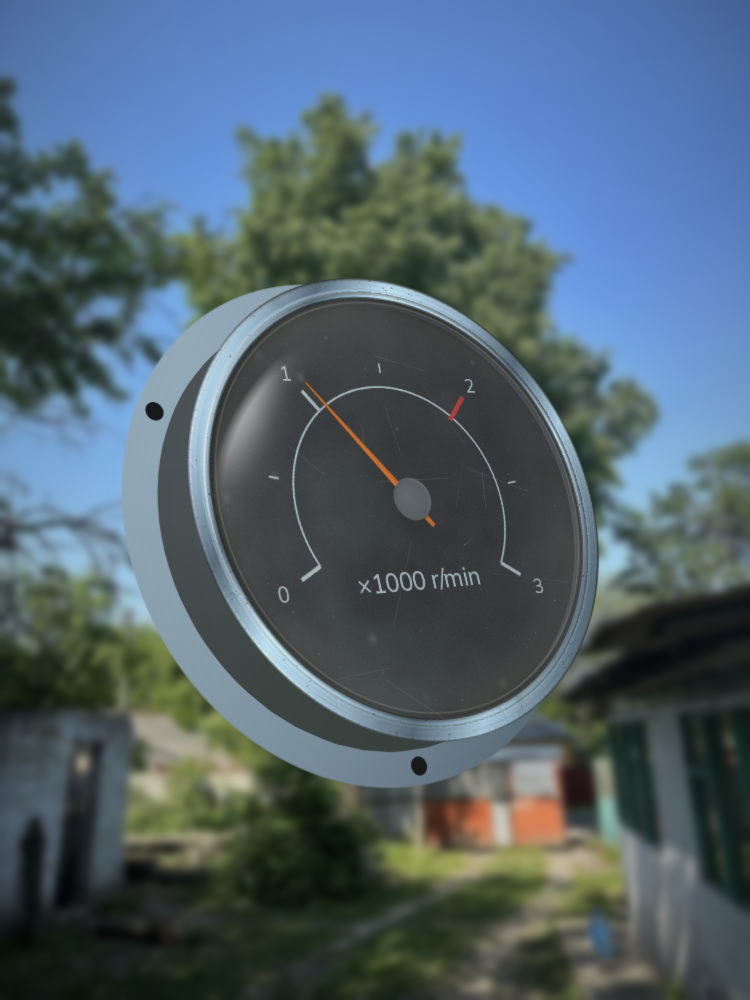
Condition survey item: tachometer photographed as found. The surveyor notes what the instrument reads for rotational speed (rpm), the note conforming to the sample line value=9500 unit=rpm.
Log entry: value=1000 unit=rpm
